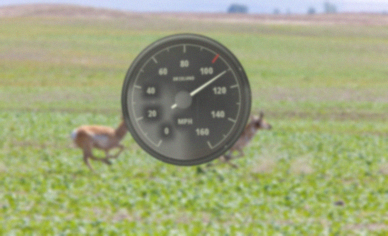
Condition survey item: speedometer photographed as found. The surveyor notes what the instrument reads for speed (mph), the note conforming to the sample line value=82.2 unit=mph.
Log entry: value=110 unit=mph
